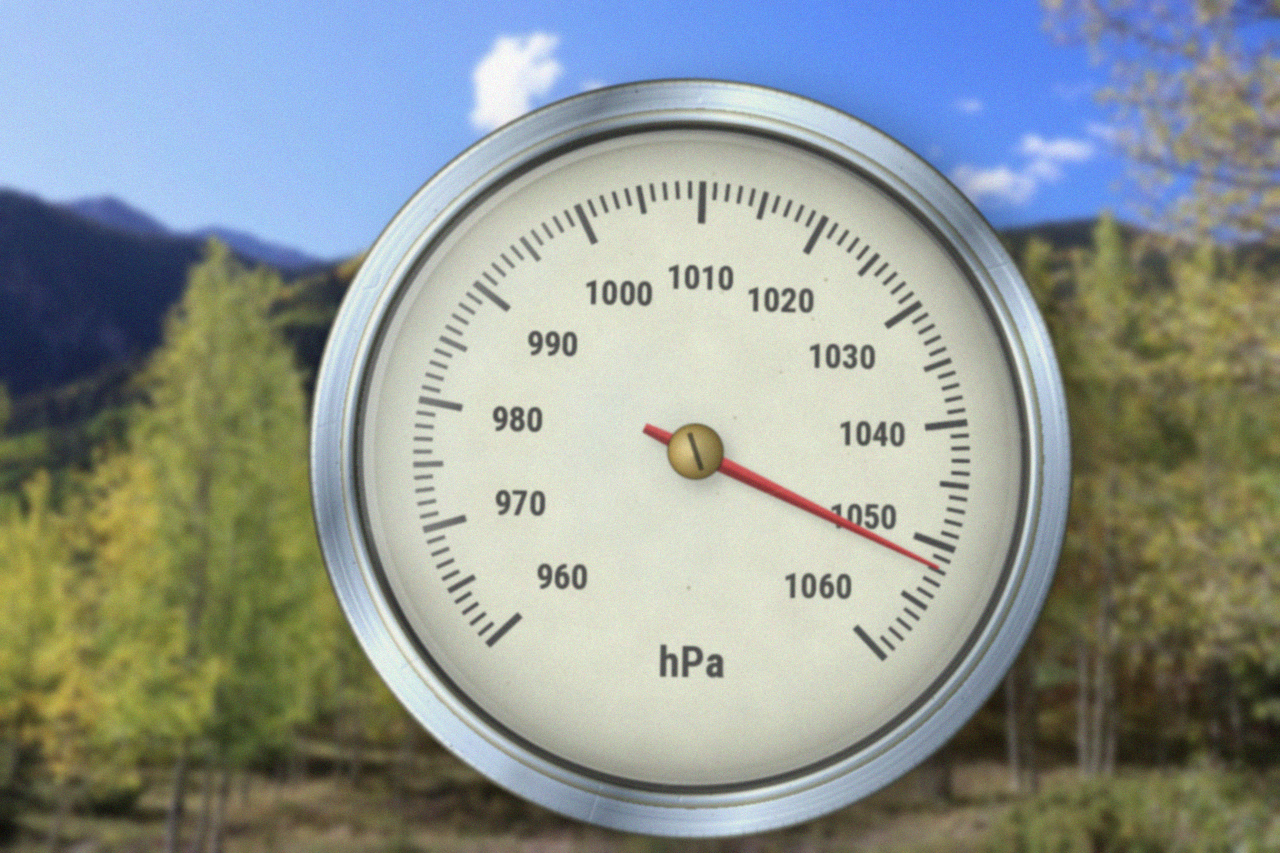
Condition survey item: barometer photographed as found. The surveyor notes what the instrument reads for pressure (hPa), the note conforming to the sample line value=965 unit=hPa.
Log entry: value=1052 unit=hPa
